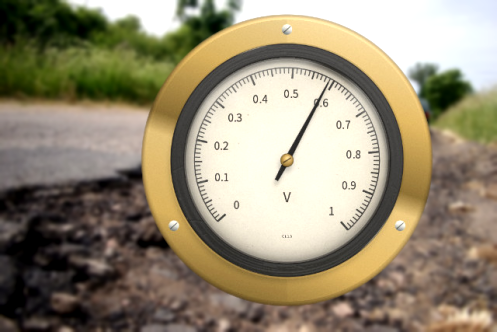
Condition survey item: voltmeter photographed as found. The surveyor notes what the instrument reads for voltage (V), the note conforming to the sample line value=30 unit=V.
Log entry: value=0.59 unit=V
